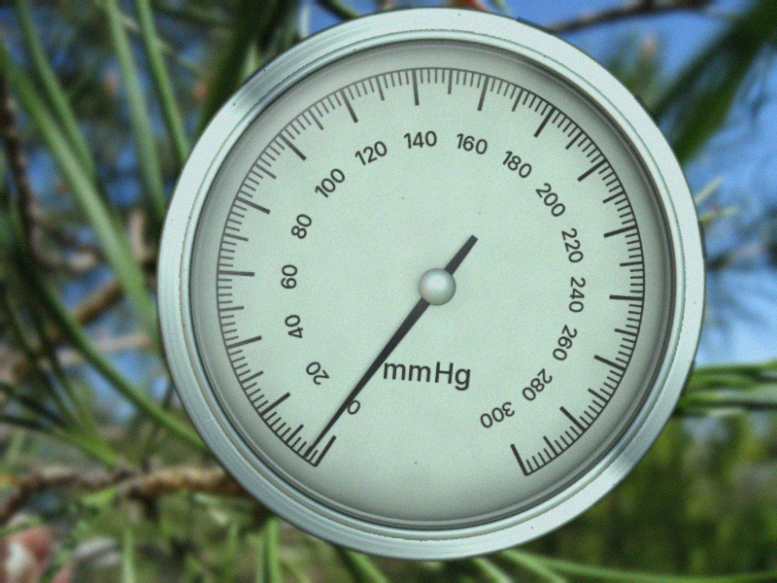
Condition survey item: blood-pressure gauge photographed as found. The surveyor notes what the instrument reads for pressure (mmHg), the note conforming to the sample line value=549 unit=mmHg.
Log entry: value=4 unit=mmHg
